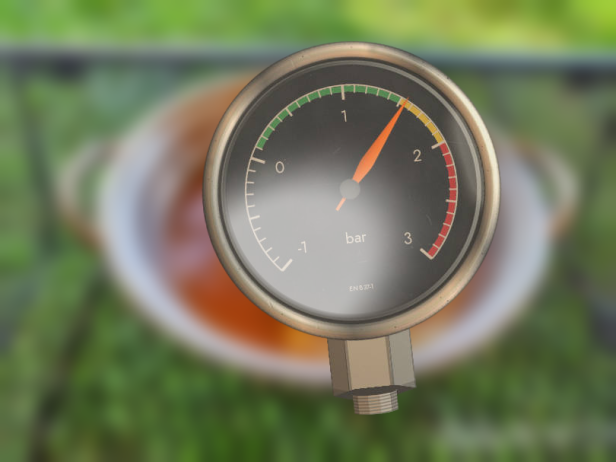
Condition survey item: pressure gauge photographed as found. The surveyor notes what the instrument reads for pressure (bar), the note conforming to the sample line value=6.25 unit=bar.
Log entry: value=1.55 unit=bar
